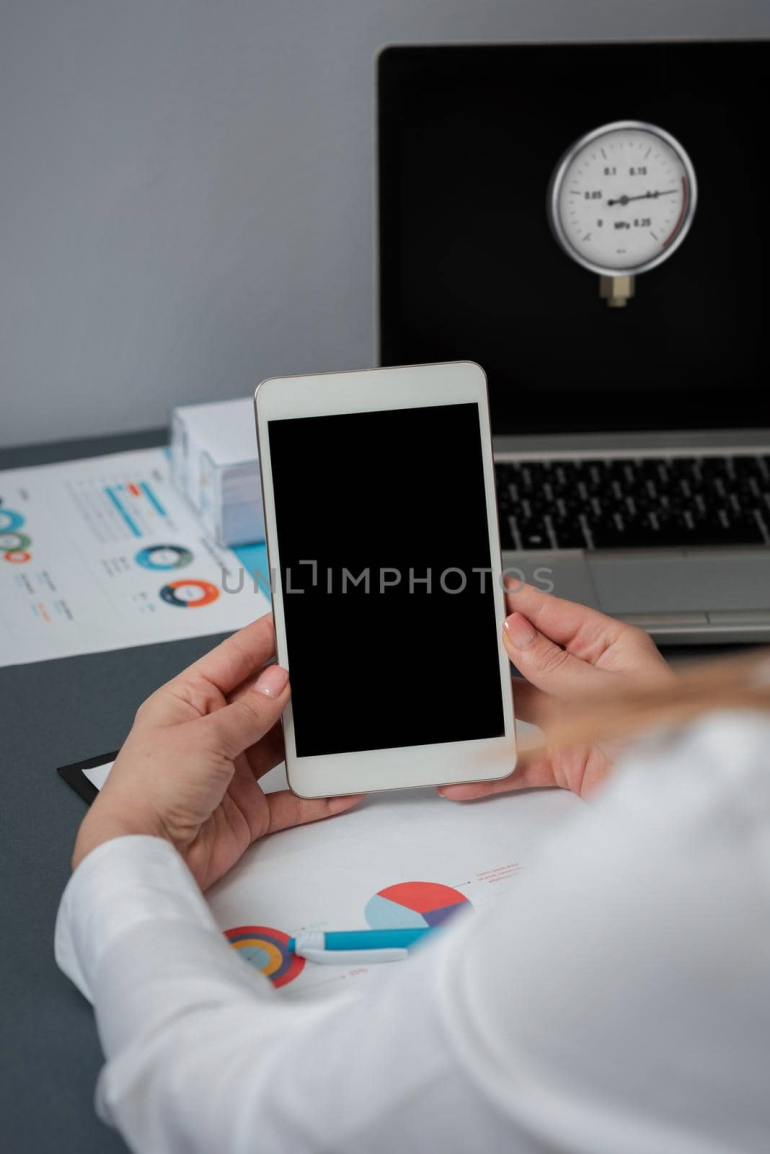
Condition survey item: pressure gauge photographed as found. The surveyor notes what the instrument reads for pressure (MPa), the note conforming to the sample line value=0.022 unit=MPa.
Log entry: value=0.2 unit=MPa
